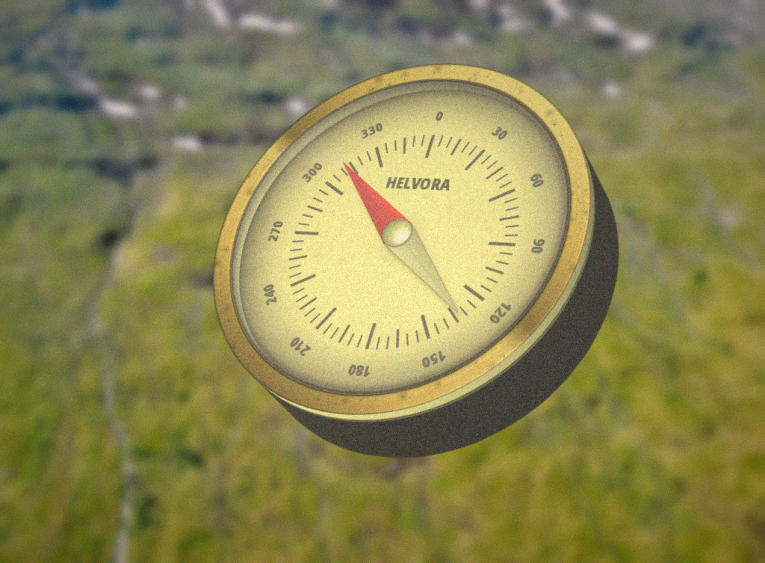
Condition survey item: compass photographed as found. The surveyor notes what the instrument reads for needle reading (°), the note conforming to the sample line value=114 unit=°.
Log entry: value=312.5 unit=°
